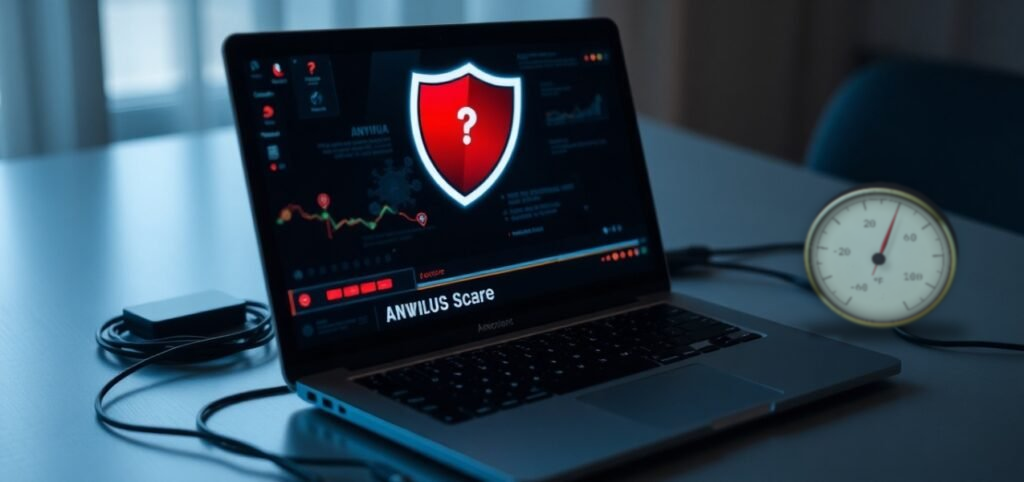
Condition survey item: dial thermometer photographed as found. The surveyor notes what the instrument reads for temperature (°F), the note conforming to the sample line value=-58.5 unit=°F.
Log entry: value=40 unit=°F
